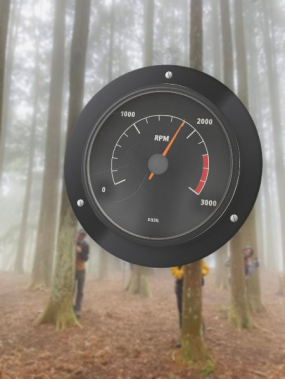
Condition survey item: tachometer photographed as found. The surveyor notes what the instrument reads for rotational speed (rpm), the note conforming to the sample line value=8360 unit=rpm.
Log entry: value=1800 unit=rpm
